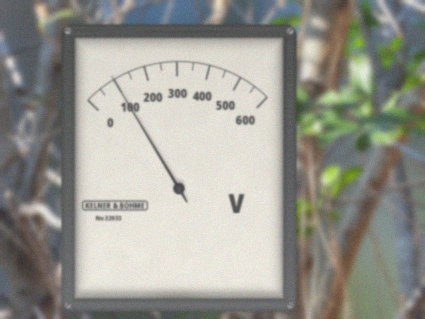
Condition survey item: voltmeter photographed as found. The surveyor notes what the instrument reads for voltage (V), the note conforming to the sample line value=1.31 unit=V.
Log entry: value=100 unit=V
